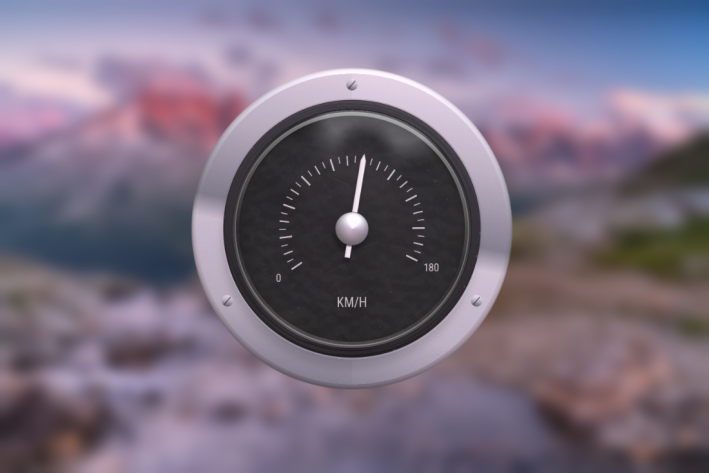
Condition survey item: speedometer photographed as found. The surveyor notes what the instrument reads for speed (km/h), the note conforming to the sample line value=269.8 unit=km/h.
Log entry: value=100 unit=km/h
